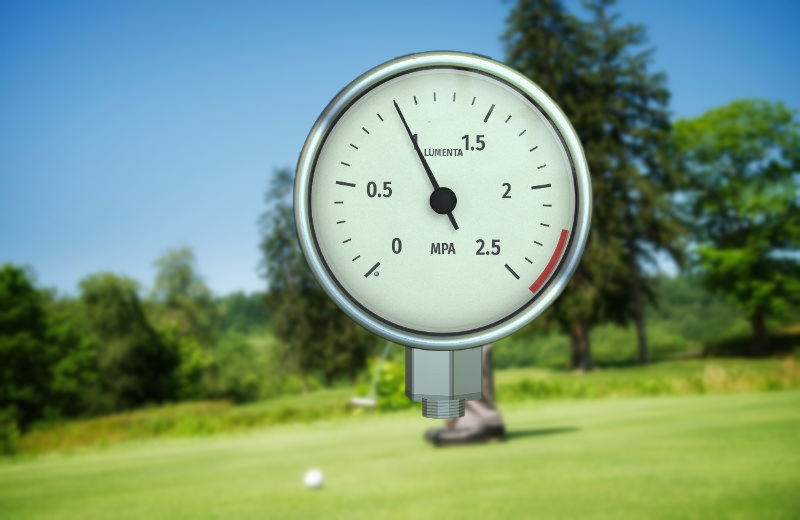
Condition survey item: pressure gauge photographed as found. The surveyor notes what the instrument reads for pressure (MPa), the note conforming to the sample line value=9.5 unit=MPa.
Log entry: value=1 unit=MPa
